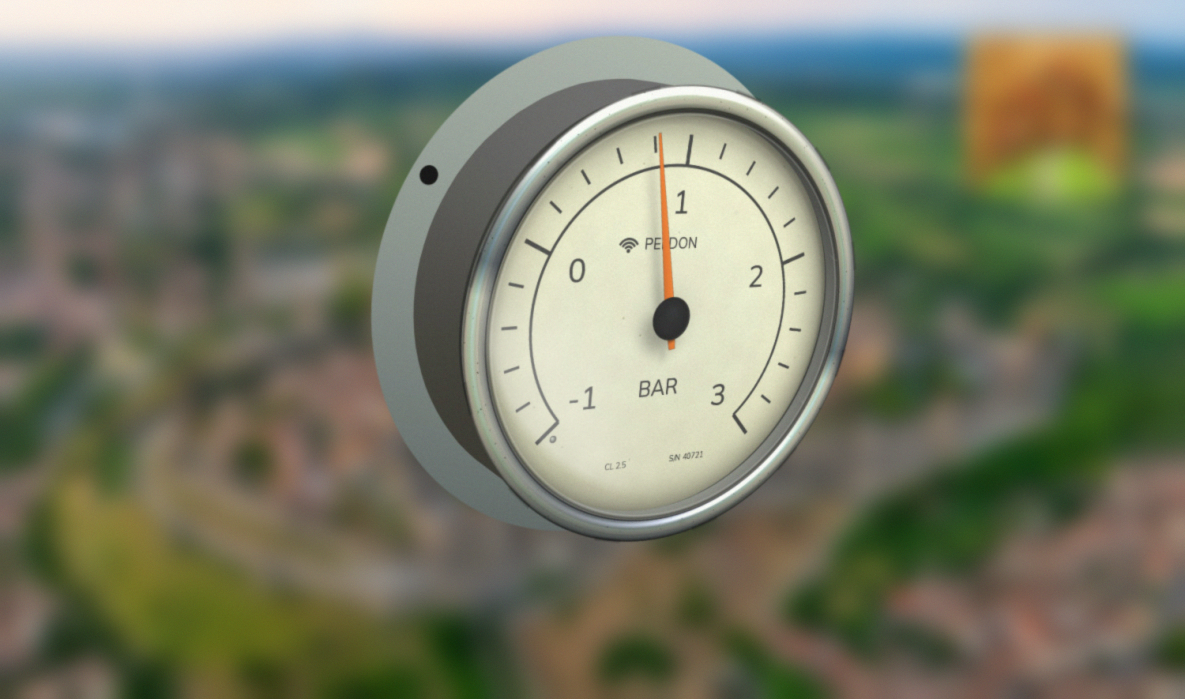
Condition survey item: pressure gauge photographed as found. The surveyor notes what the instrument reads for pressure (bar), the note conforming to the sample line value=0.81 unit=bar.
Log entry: value=0.8 unit=bar
